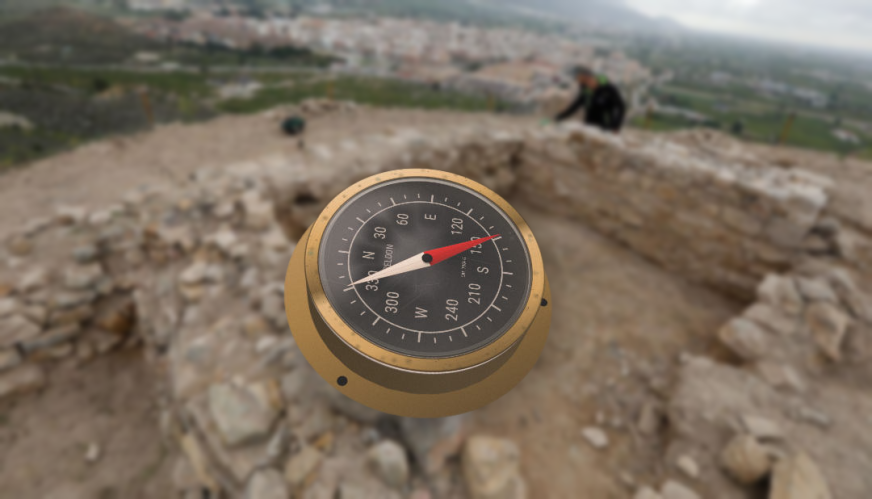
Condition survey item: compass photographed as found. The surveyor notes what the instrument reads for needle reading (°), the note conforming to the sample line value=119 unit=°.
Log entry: value=150 unit=°
